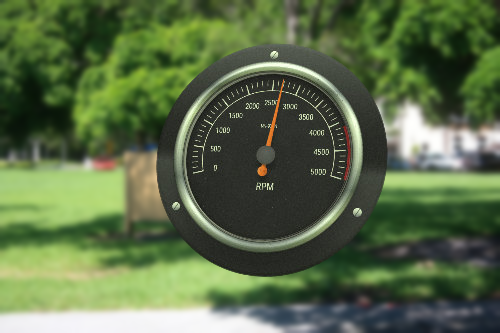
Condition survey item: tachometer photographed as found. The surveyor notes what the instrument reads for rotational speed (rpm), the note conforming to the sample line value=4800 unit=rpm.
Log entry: value=2700 unit=rpm
